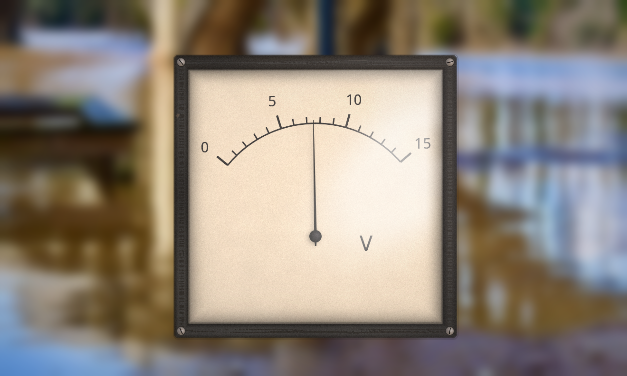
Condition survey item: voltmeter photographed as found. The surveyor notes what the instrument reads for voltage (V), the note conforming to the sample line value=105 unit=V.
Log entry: value=7.5 unit=V
